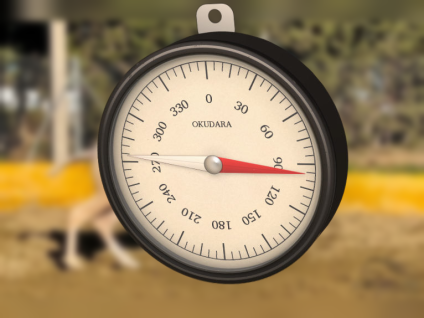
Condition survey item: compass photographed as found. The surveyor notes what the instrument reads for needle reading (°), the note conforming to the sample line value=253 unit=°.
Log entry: value=95 unit=°
